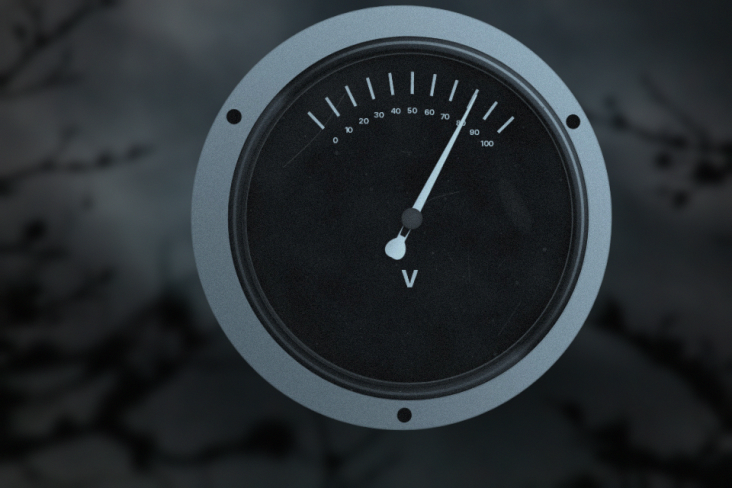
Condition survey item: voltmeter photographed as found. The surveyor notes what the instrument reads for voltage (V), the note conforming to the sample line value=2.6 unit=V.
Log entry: value=80 unit=V
